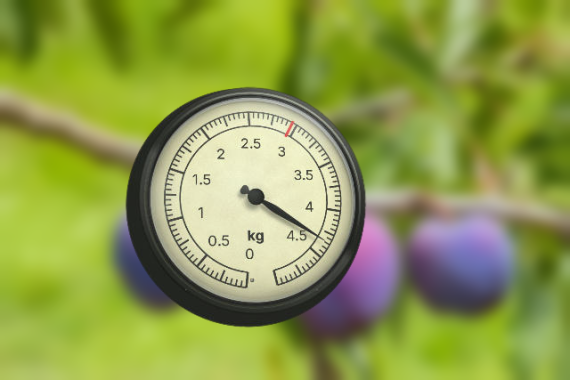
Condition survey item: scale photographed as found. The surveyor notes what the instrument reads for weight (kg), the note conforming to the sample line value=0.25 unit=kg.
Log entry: value=4.35 unit=kg
